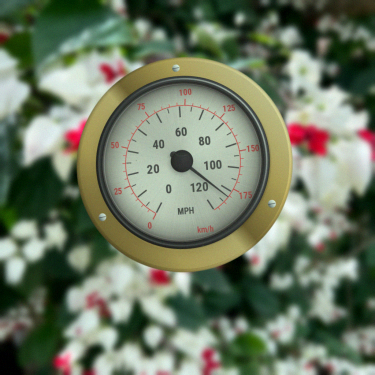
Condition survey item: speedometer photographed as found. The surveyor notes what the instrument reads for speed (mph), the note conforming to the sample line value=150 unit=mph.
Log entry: value=112.5 unit=mph
